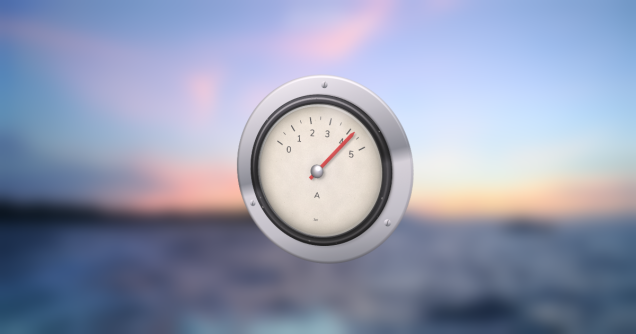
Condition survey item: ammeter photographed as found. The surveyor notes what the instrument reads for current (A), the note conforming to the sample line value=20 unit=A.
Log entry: value=4.25 unit=A
